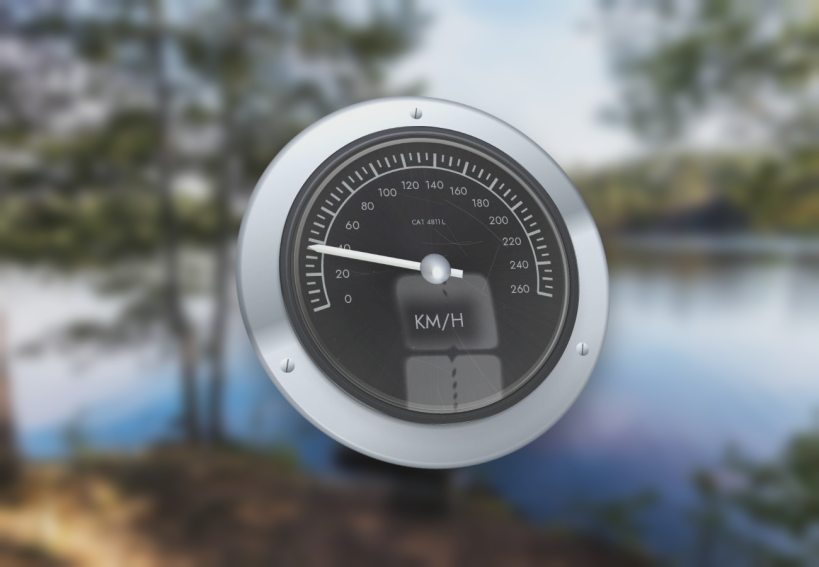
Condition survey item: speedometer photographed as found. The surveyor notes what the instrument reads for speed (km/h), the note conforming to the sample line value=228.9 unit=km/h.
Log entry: value=35 unit=km/h
